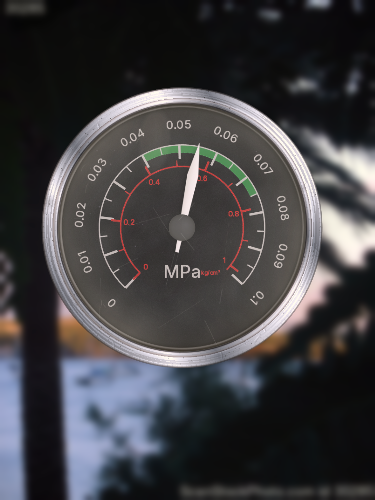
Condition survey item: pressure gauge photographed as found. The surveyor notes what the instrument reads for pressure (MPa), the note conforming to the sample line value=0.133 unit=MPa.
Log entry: value=0.055 unit=MPa
